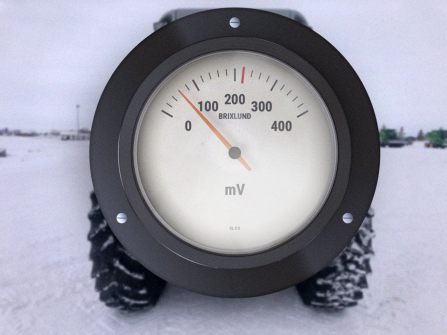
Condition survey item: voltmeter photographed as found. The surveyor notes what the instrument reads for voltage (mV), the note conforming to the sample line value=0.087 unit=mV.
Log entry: value=60 unit=mV
